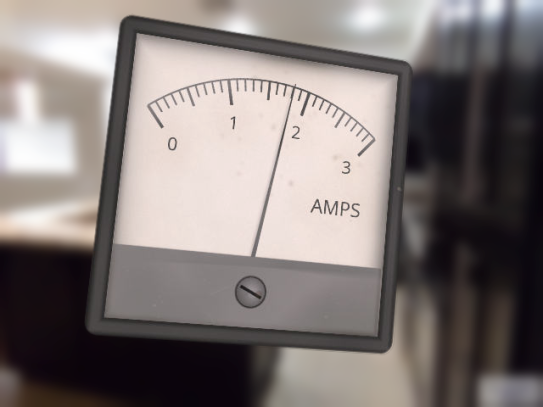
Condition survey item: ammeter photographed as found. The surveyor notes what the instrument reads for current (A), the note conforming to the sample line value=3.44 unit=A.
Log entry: value=1.8 unit=A
